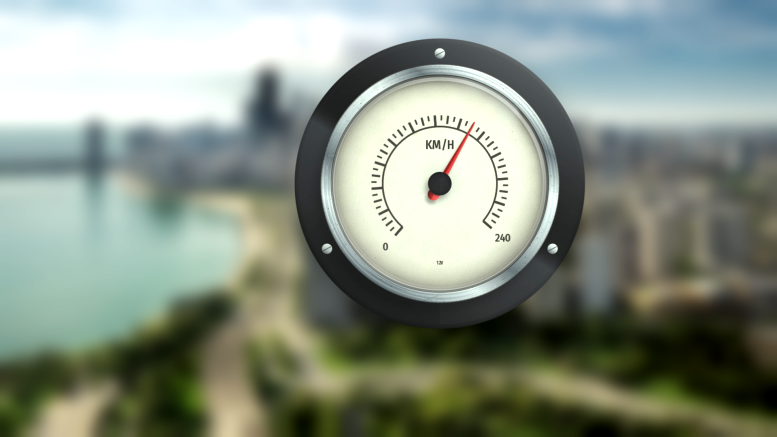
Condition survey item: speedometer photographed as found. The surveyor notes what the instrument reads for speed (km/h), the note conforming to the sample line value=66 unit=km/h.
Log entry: value=150 unit=km/h
